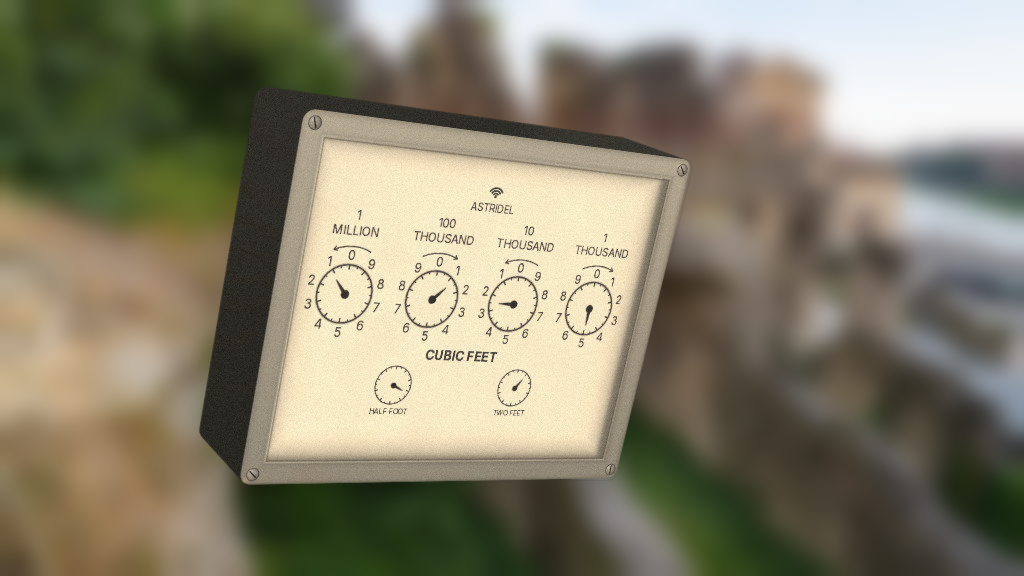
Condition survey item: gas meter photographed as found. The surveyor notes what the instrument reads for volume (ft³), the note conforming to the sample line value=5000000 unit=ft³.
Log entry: value=112500 unit=ft³
